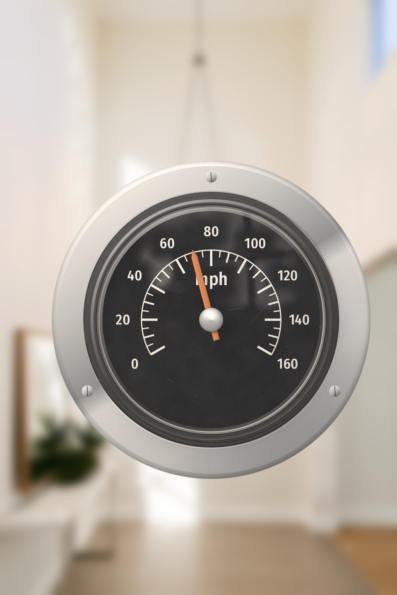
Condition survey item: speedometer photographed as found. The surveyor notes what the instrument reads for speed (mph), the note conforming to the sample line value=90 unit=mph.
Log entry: value=70 unit=mph
